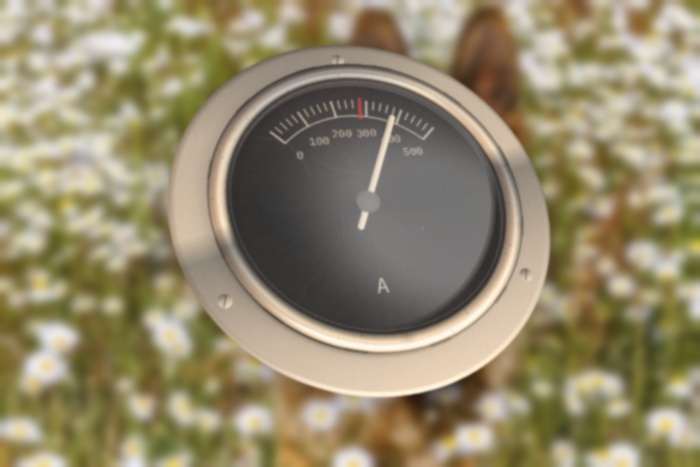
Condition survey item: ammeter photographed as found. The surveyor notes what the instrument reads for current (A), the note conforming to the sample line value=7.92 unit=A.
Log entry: value=380 unit=A
